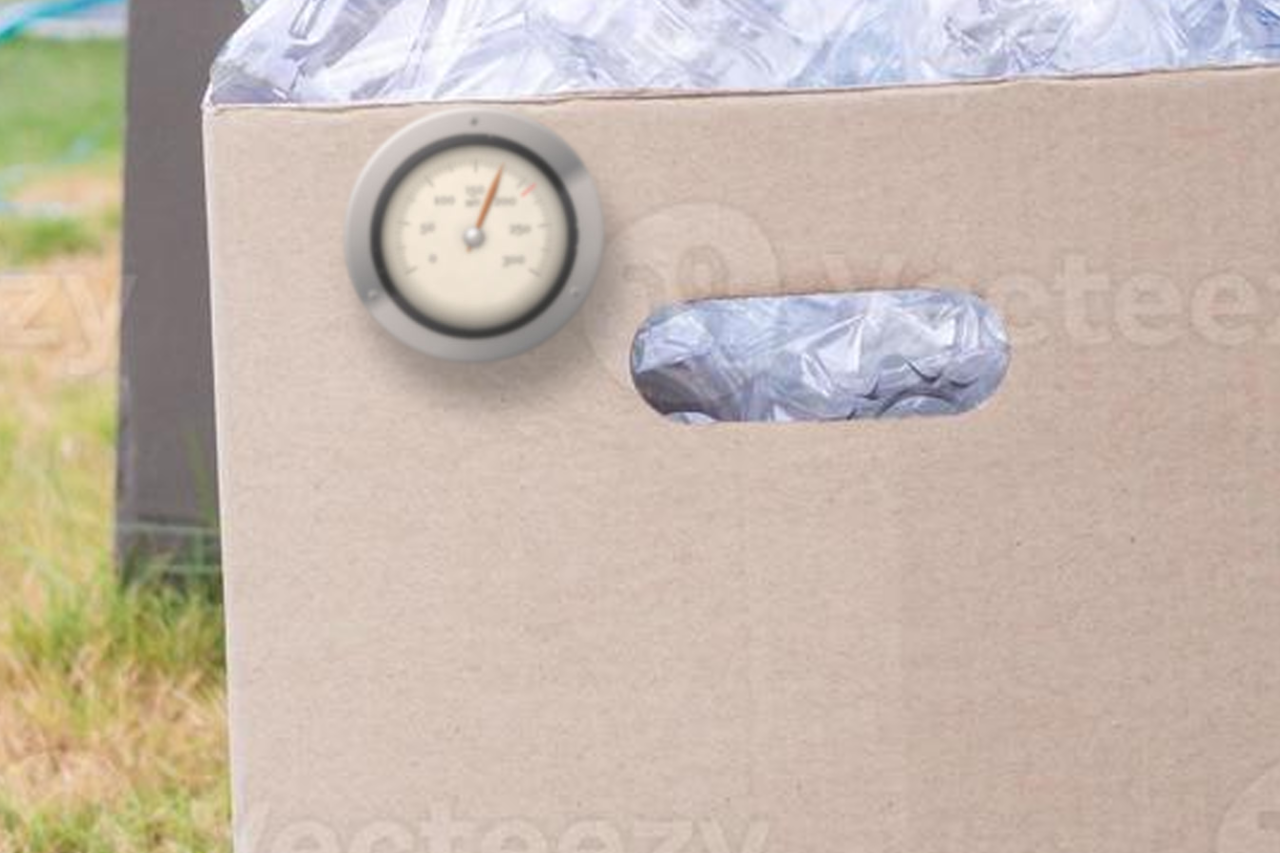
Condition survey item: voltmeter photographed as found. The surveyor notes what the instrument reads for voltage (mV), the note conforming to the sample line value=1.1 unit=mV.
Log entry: value=175 unit=mV
